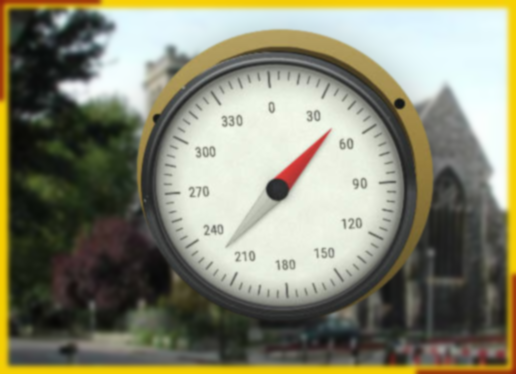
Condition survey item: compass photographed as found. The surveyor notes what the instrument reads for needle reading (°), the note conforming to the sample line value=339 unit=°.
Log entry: value=45 unit=°
